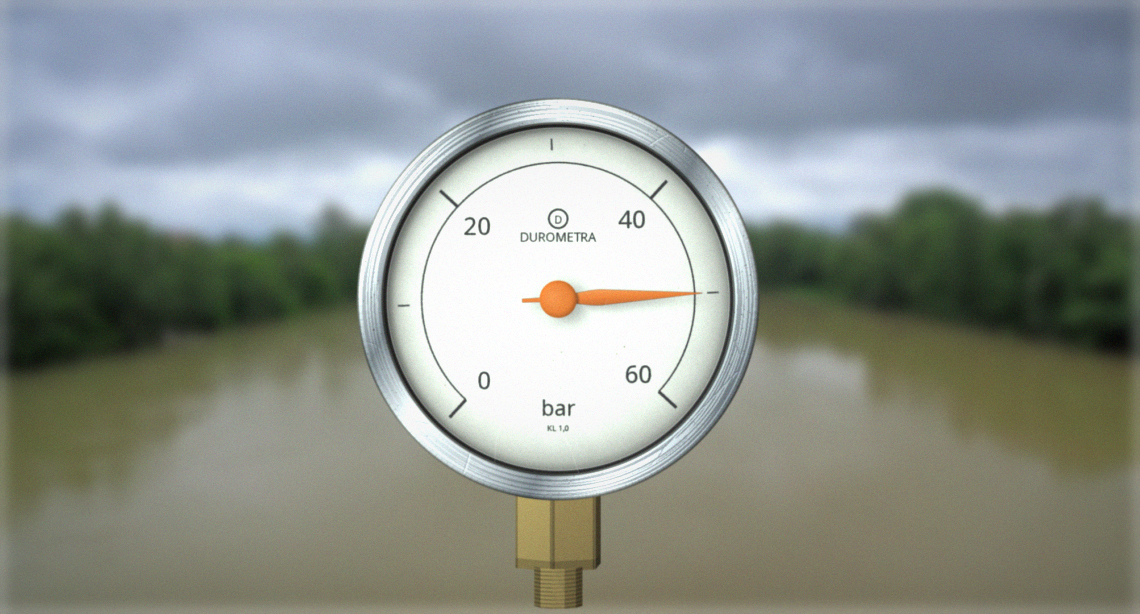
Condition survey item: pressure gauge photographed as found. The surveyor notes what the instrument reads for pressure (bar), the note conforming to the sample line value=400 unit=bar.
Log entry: value=50 unit=bar
